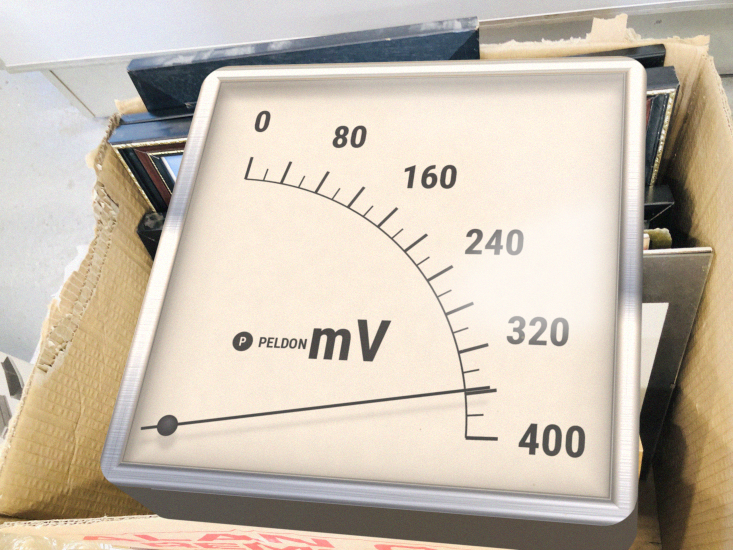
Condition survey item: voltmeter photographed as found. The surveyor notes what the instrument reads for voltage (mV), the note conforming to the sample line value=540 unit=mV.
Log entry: value=360 unit=mV
